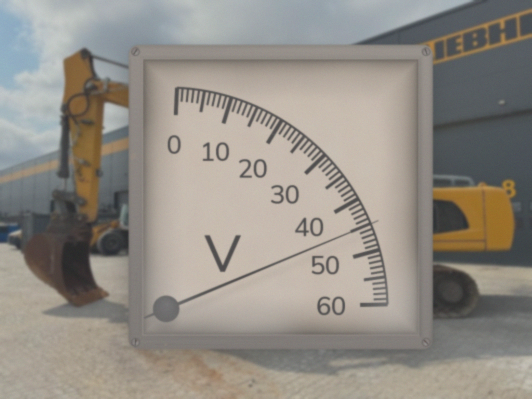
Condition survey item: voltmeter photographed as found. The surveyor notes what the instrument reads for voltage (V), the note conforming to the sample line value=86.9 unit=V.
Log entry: value=45 unit=V
